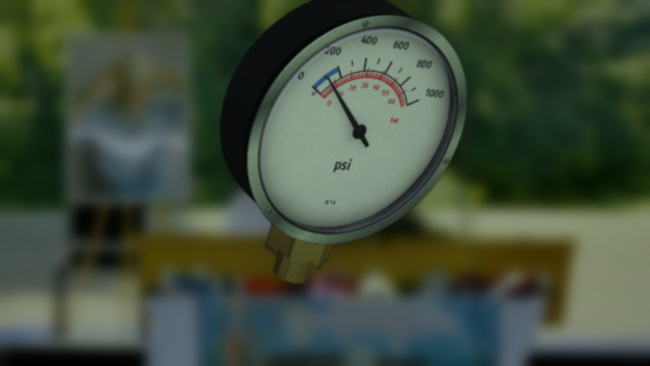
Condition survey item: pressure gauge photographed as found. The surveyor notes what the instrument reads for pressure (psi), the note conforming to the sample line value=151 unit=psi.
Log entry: value=100 unit=psi
